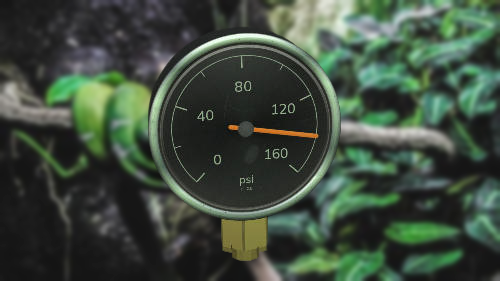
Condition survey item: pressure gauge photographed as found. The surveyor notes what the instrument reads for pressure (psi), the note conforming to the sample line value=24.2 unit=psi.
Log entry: value=140 unit=psi
